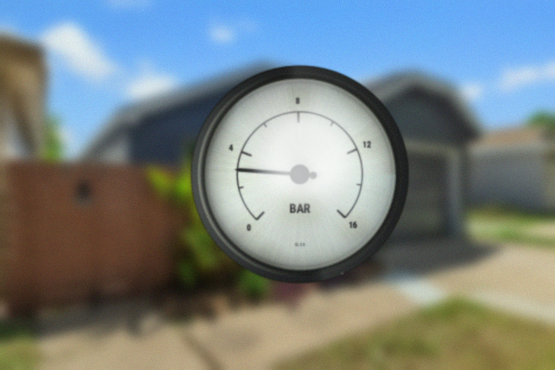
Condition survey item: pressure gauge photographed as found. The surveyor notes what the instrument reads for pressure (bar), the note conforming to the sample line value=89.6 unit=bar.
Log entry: value=3 unit=bar
